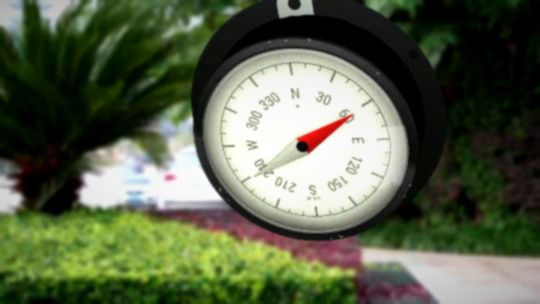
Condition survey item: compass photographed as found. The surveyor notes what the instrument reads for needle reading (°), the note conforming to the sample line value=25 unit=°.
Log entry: value=60 unit=°
